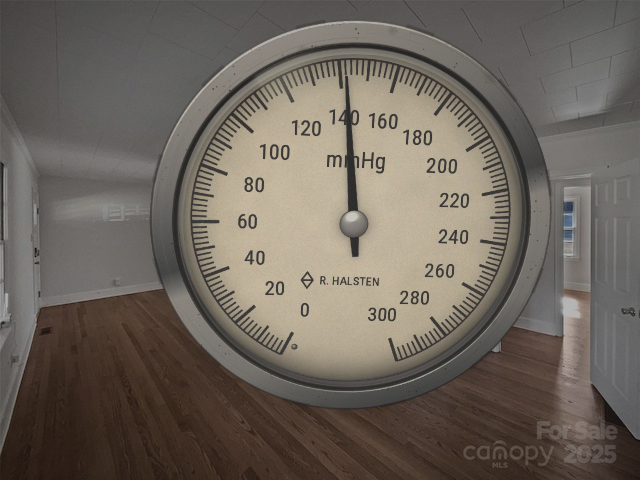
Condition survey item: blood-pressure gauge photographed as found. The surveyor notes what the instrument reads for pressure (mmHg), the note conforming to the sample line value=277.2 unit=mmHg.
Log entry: value=142 unit=mmHg
